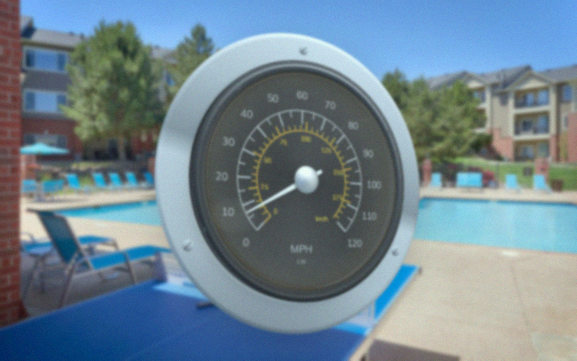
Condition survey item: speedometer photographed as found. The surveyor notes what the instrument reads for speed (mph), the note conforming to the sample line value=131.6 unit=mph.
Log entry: value=7.5 unit=mph
